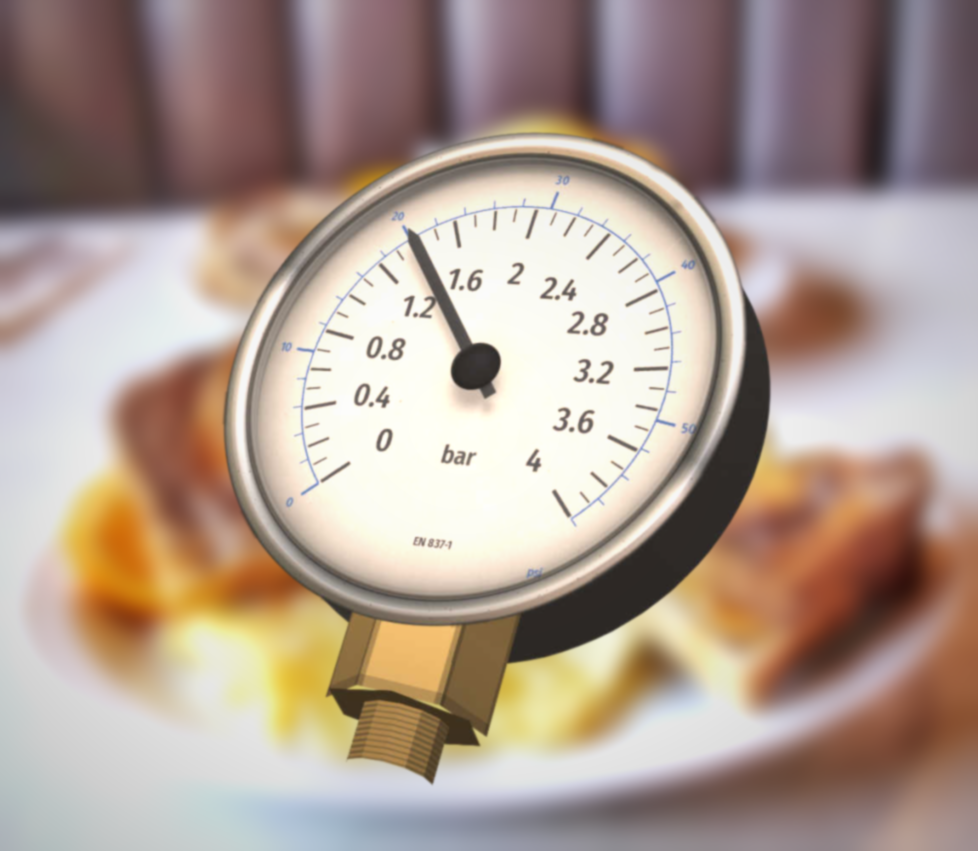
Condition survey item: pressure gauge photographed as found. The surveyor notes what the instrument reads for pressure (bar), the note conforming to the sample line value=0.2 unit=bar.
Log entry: value=1.4 unit=bar
